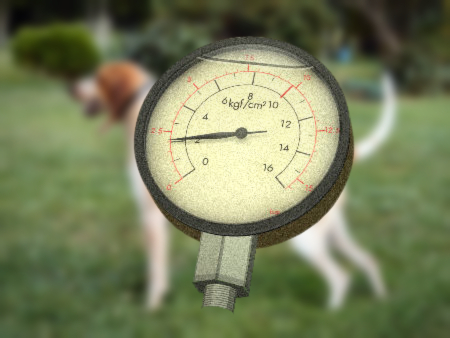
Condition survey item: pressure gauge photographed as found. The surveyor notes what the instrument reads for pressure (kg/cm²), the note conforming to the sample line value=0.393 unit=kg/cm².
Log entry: value=2 unit=kg/cm²
